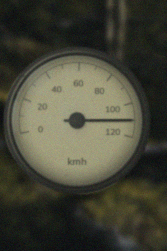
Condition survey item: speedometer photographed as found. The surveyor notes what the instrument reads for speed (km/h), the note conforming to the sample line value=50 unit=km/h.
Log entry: value=110 unit=km/h
